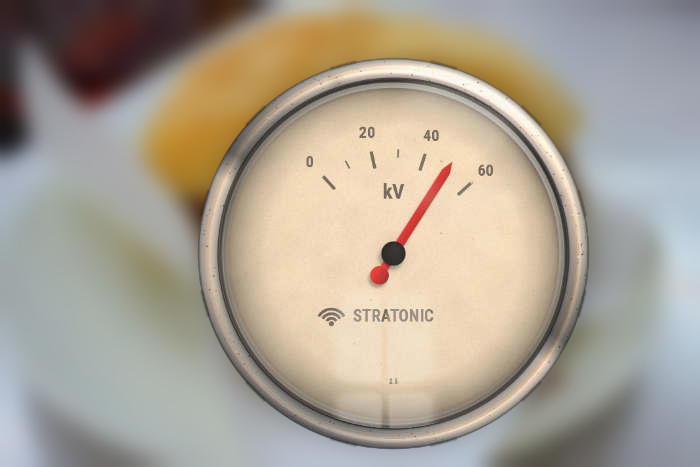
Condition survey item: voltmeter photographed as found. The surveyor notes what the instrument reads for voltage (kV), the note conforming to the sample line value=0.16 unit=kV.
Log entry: value=50 unit=kV
